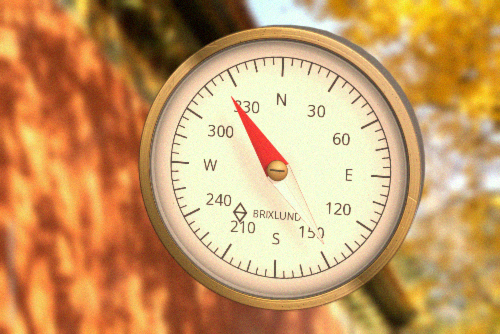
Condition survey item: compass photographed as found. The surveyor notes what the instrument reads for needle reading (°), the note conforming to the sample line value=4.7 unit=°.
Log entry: value=325 unit=°
